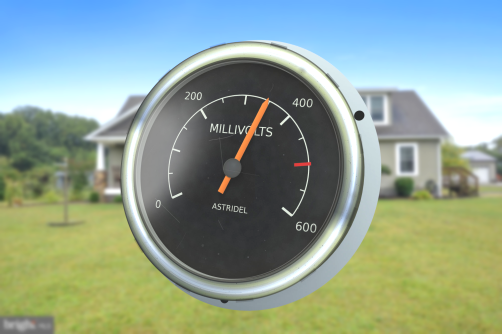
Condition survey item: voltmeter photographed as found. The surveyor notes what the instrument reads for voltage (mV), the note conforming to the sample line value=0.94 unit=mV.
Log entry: value=350 unit=mV
